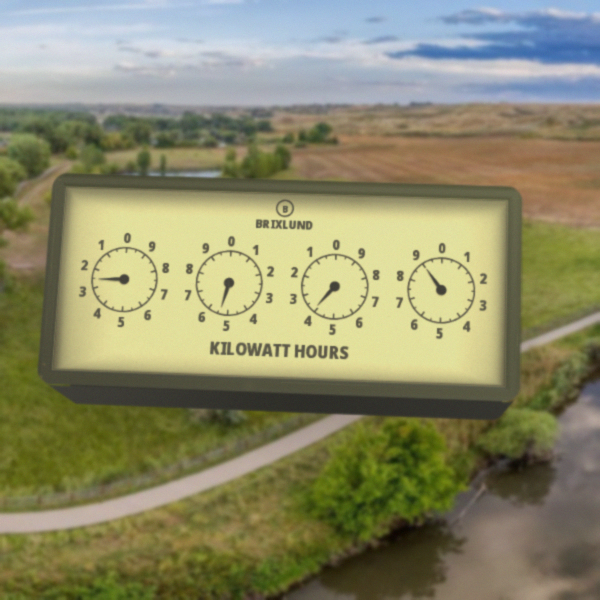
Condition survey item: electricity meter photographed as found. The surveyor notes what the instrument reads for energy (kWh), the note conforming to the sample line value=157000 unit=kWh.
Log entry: value=2539 unit=kWh
